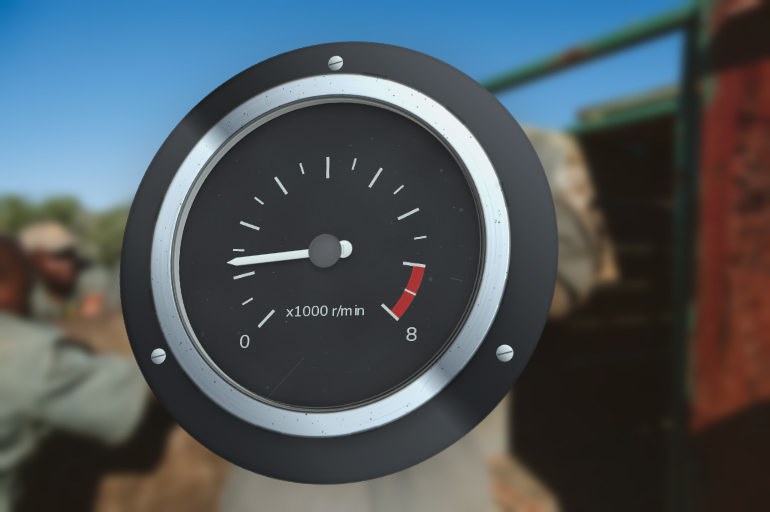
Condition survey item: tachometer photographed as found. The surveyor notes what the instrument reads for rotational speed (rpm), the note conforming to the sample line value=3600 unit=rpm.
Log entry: value=1250 unit=rpm
